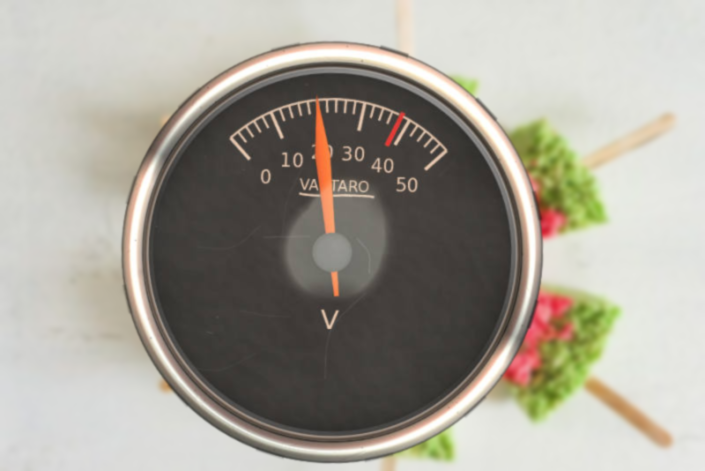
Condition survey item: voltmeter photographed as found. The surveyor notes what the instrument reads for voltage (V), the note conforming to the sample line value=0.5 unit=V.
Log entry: value=20 unit=V
